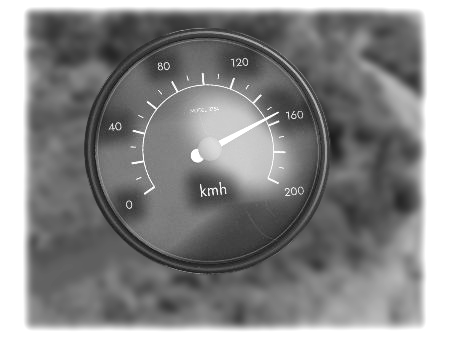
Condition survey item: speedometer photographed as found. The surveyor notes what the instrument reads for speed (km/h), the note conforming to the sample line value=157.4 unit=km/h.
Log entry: value=155 unit=km/h
